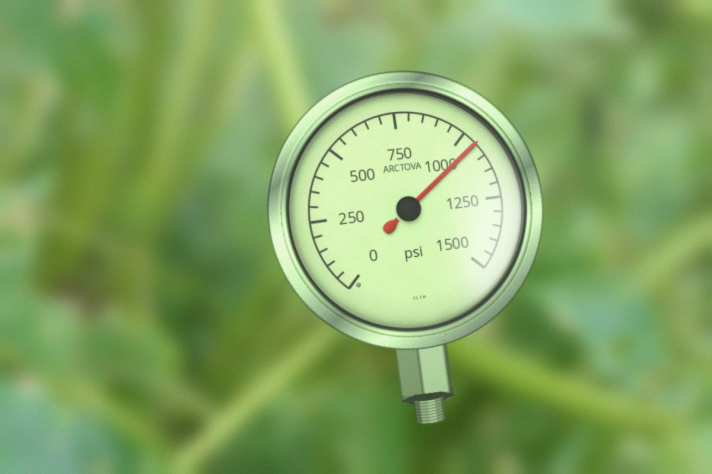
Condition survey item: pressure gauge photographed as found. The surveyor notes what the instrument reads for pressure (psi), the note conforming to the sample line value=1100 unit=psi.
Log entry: value=1050 unit=psi
